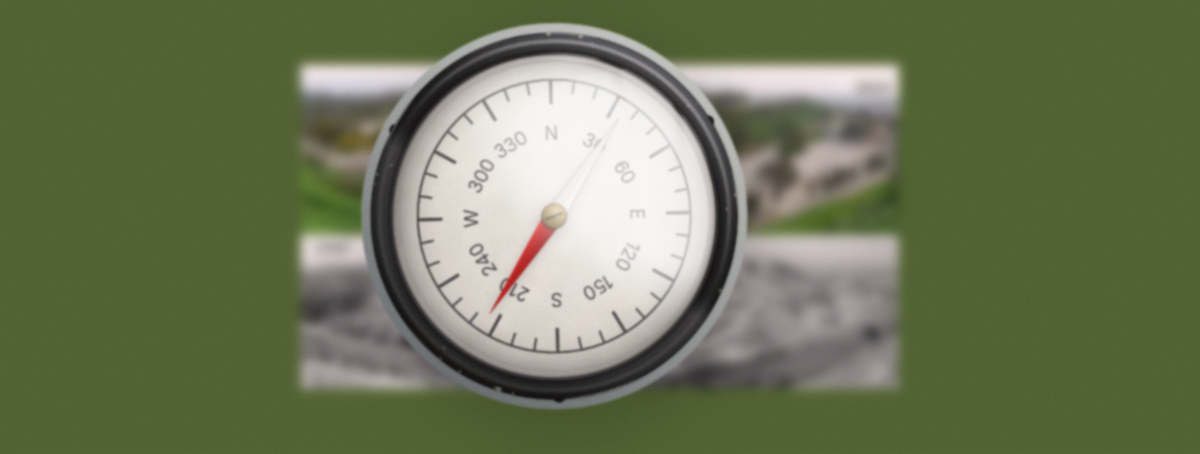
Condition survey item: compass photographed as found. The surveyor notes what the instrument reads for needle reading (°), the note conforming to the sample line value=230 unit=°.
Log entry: value=215 unit=°
